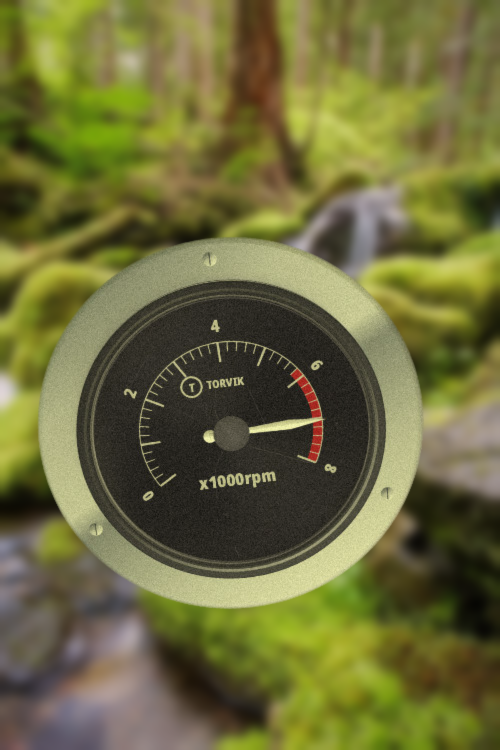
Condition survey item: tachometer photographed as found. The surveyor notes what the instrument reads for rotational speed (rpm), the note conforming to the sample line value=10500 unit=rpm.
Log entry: value=7000 unit=rpm
